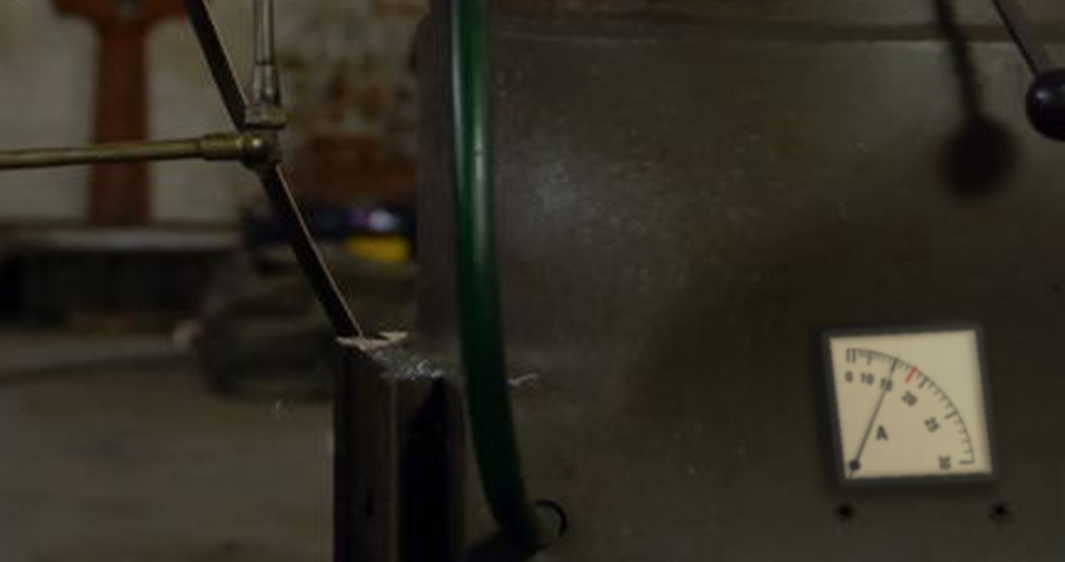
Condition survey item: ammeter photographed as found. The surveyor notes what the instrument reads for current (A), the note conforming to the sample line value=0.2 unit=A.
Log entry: value=15 unit=A
